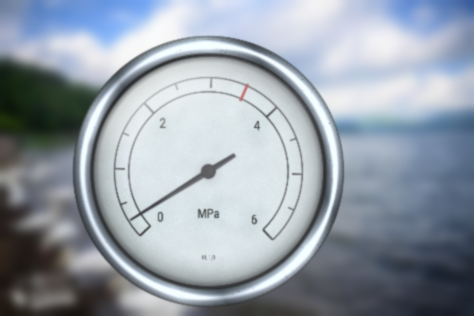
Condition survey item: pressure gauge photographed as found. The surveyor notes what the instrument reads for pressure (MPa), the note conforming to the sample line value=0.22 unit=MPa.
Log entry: value=0.25 unit=MPa
